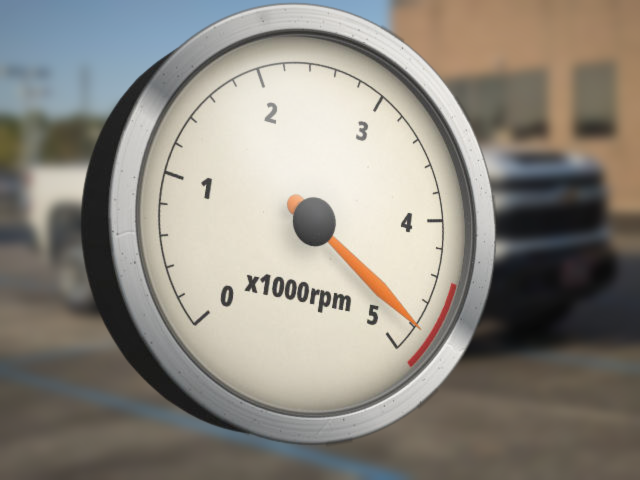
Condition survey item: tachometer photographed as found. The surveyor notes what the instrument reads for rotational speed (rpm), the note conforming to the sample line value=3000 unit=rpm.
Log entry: value=4800 unit=rpm
